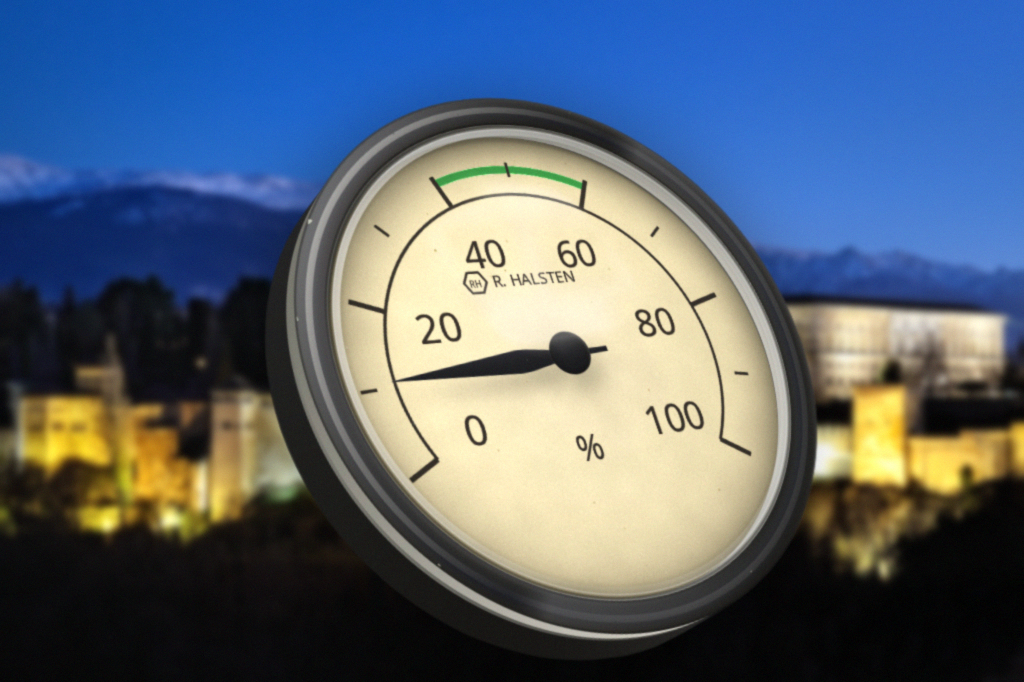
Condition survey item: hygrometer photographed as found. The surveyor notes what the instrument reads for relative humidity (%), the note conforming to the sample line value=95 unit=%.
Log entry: value=10 unit=%
